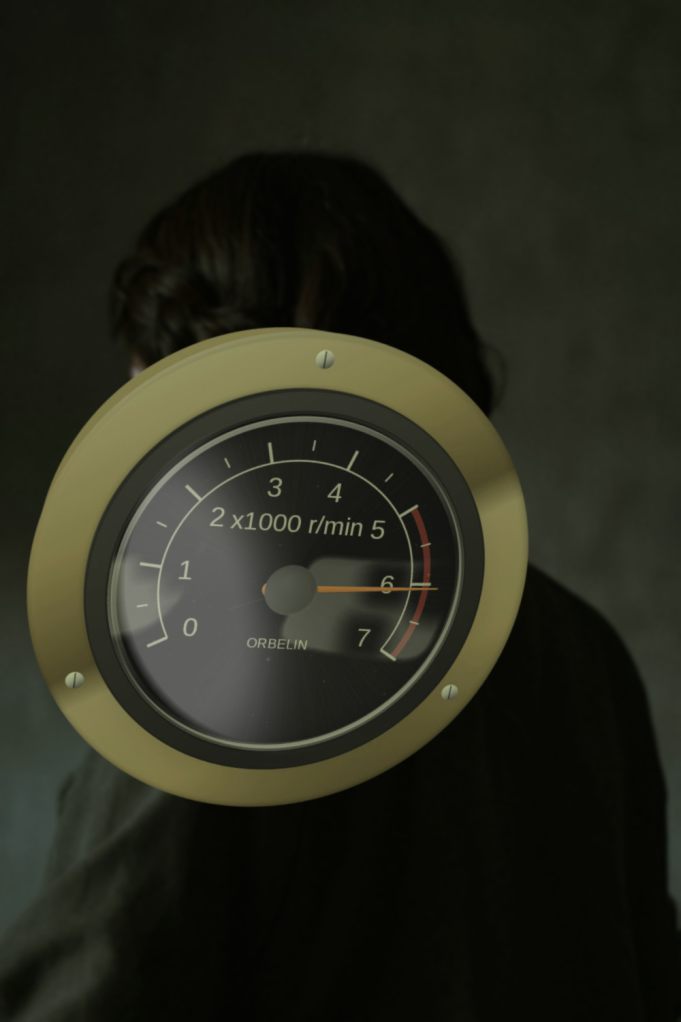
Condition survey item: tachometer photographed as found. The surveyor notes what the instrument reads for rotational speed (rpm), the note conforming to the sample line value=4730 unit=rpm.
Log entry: value=6000 unit=rpm
